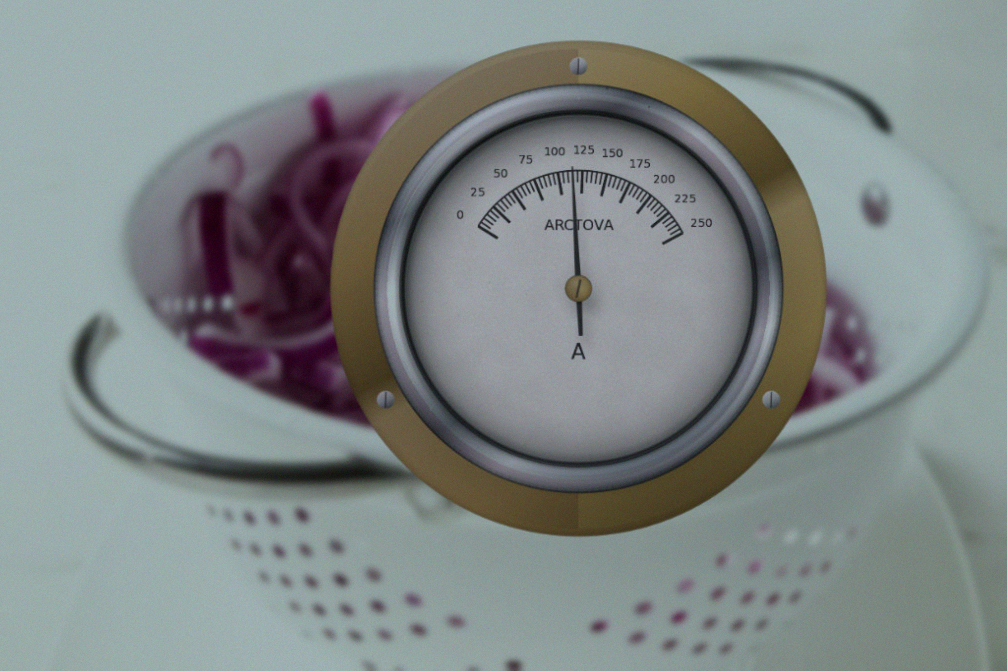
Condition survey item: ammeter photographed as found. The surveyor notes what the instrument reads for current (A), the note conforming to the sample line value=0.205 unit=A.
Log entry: value=115 unit=A
